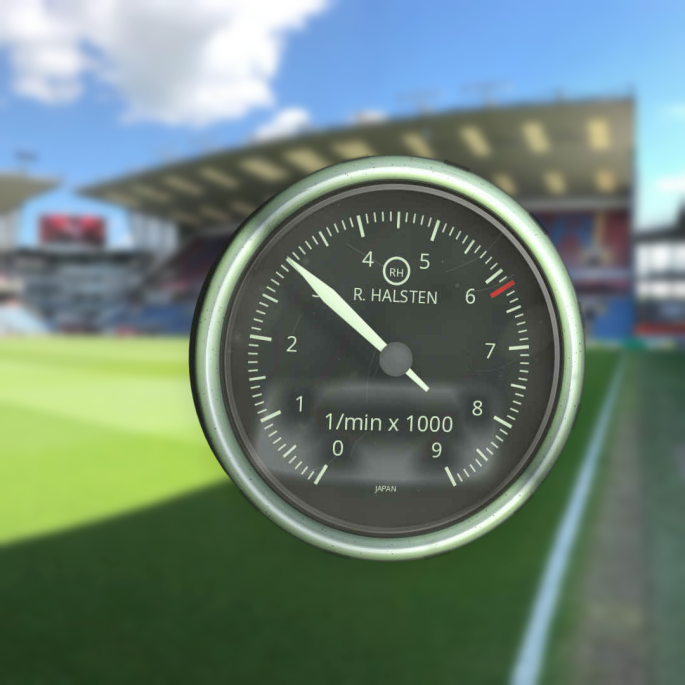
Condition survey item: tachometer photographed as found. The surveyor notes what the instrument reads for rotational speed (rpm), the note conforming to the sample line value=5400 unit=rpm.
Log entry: value=3000 unit=rpm
